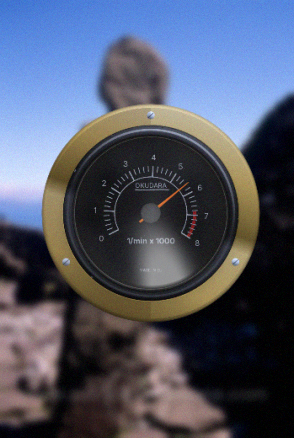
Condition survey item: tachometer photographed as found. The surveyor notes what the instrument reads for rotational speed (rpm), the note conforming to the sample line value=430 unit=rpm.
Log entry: value=5600 unit=rpm
